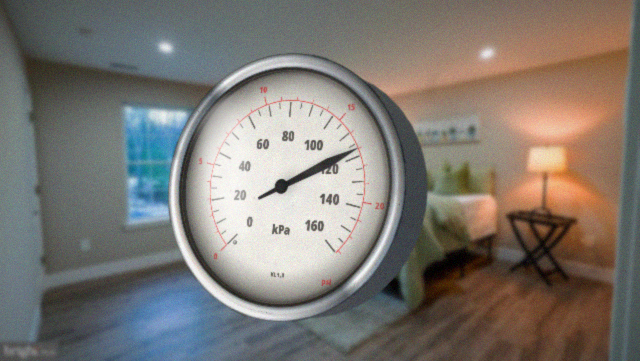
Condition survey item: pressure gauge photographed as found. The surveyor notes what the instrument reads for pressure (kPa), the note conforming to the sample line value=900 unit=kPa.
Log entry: value=117.5 unit=kPa
